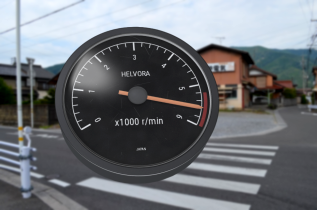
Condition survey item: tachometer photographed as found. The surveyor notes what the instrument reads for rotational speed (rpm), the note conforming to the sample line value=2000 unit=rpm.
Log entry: value=5600 unit=rpm
